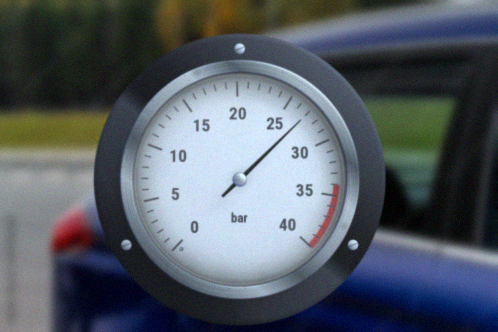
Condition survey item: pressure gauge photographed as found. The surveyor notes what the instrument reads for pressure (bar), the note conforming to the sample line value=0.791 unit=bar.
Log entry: value=27 unit=bar
